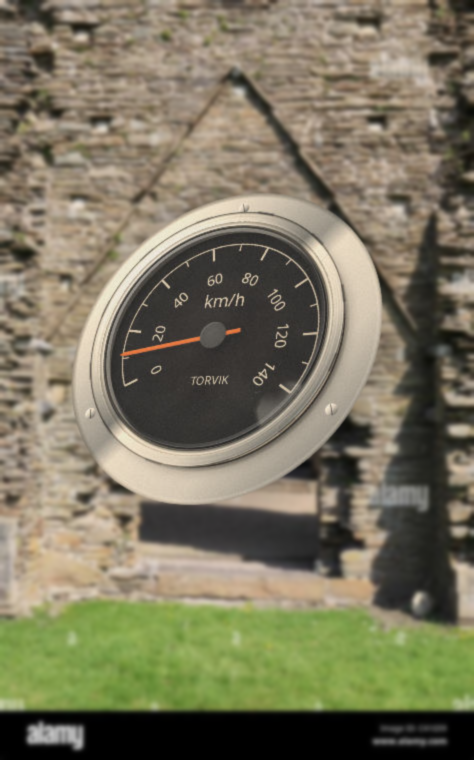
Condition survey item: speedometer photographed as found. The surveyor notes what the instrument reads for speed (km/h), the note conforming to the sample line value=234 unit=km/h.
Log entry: value=10 unit=km/h
